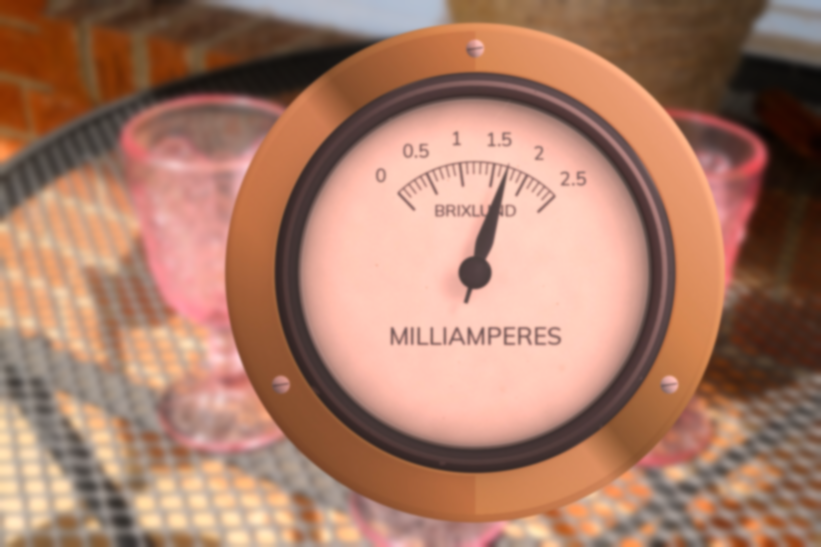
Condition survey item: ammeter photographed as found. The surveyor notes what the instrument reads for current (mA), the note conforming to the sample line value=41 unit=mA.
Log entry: value=1.7 unit=mA
